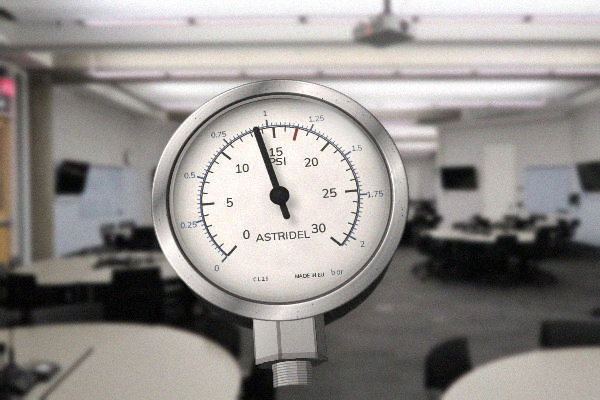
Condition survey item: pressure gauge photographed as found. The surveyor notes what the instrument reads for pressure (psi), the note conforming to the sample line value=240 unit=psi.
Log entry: value=13.5 unit=psi
